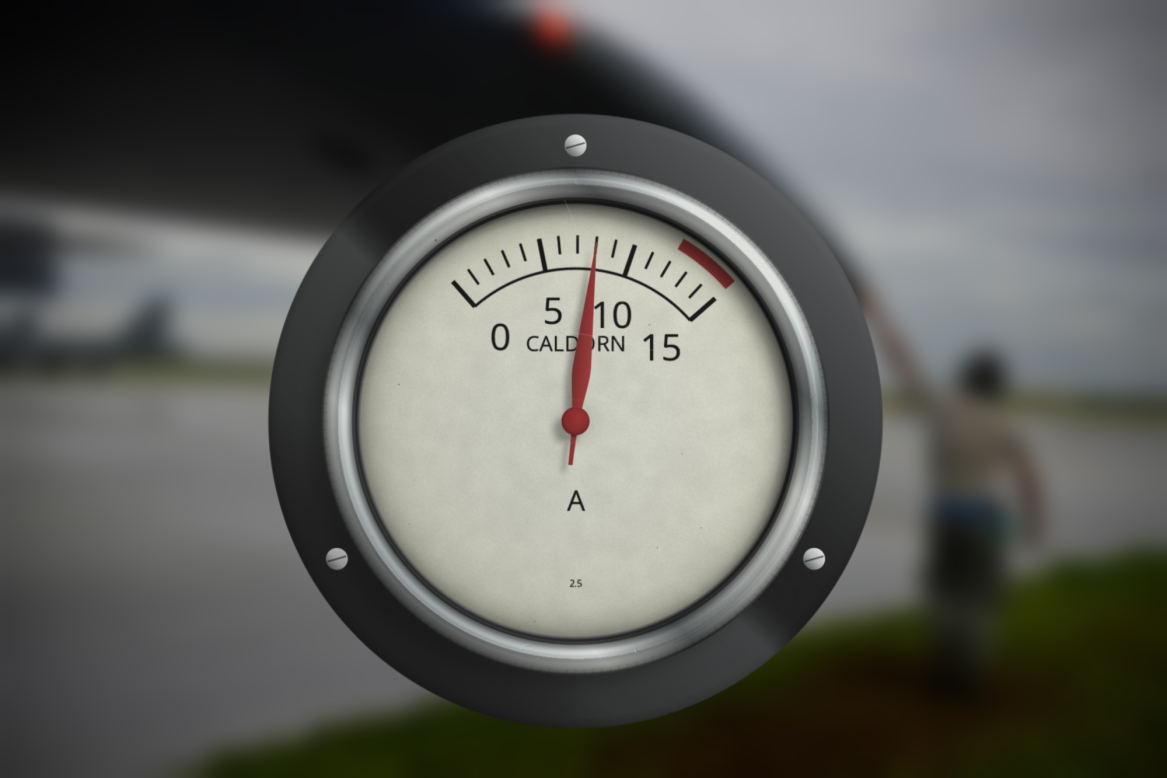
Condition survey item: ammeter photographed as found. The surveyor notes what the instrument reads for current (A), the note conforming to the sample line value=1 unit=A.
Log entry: value=8 unit=A
